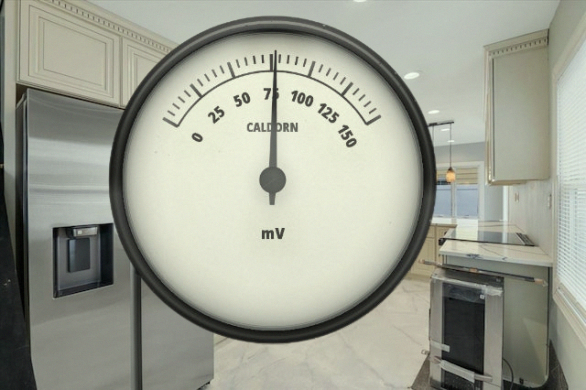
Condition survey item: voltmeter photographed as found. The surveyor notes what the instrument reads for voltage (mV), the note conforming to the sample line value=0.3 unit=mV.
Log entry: value=77.5 unit=mV
